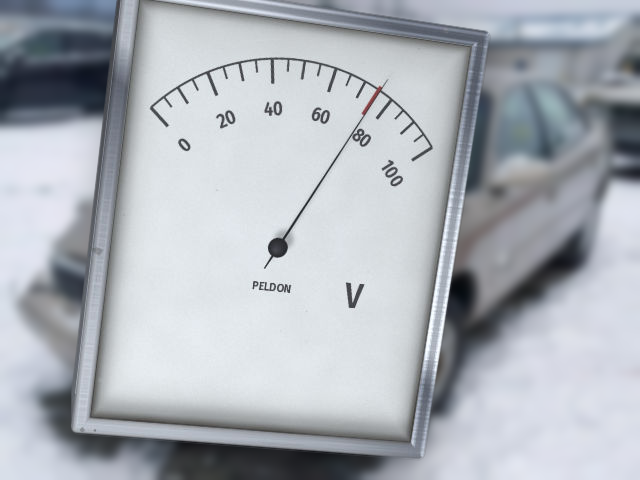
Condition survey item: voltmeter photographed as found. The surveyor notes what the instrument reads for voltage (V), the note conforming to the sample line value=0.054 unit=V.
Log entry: value=75 unit=V
